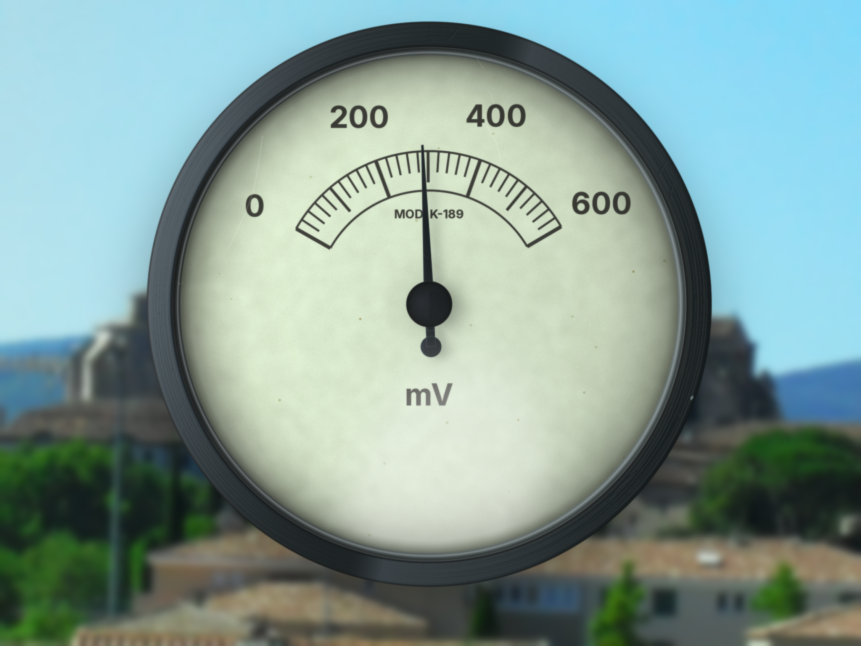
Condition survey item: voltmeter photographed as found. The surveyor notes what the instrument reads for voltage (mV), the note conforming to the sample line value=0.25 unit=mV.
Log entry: value=290 unit=mV
